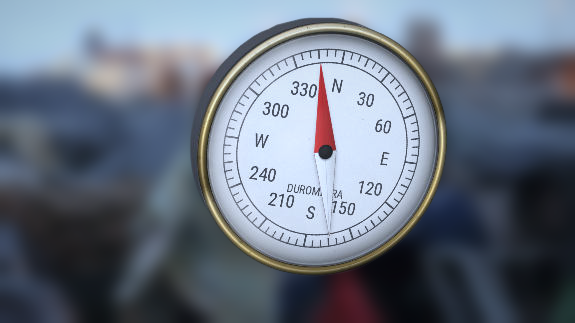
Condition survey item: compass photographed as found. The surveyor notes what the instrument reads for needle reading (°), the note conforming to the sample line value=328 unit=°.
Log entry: value=345 unit=°
